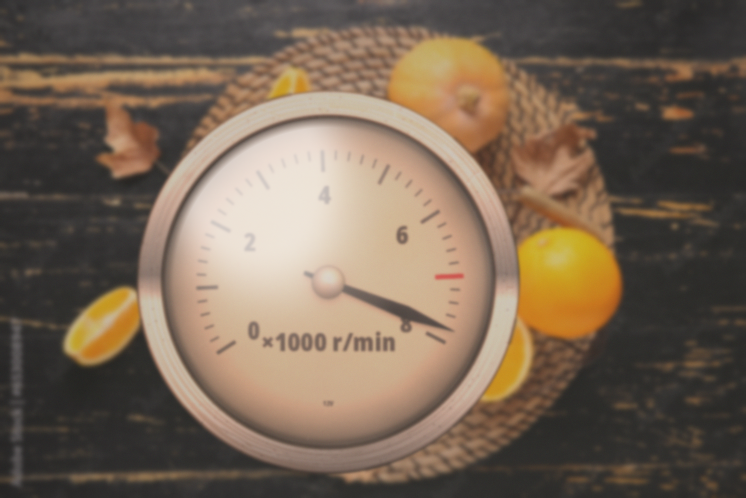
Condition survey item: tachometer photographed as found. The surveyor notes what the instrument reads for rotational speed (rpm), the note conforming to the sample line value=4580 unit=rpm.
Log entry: value=7800 unit=rpm
